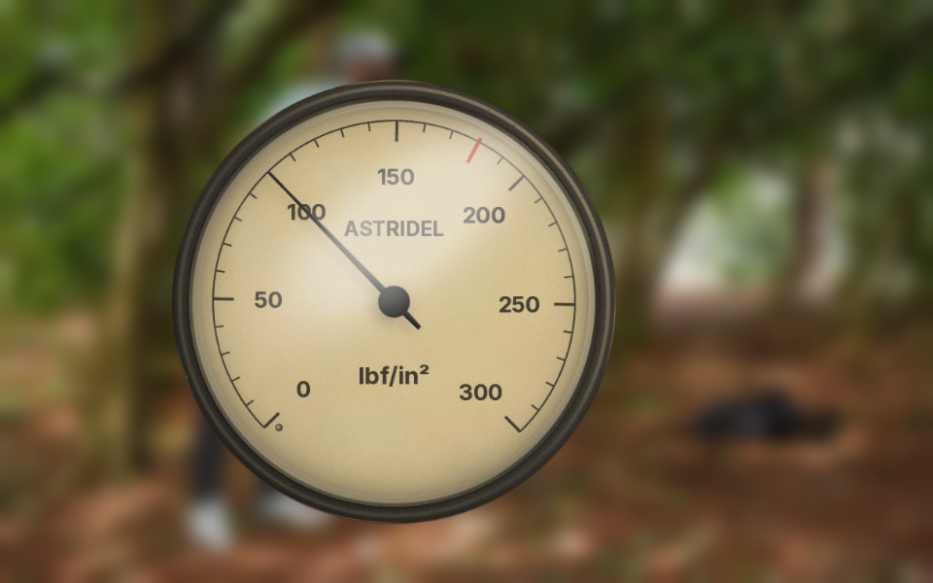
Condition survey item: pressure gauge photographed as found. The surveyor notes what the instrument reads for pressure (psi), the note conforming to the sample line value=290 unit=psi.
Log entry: value=100 unit=psi
